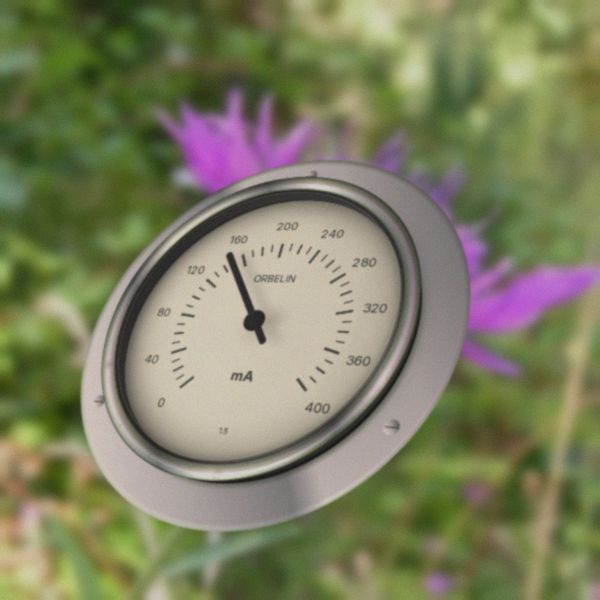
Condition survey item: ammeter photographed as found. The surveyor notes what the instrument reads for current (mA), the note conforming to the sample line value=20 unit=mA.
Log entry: value=150 unit=mA
